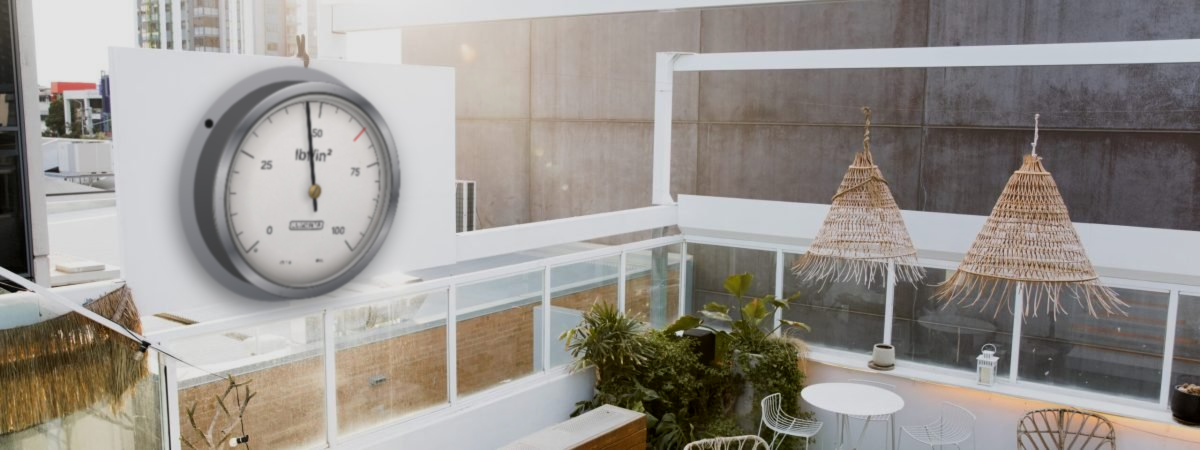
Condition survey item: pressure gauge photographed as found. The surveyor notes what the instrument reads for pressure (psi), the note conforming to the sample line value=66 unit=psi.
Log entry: value=45 unit=psi
